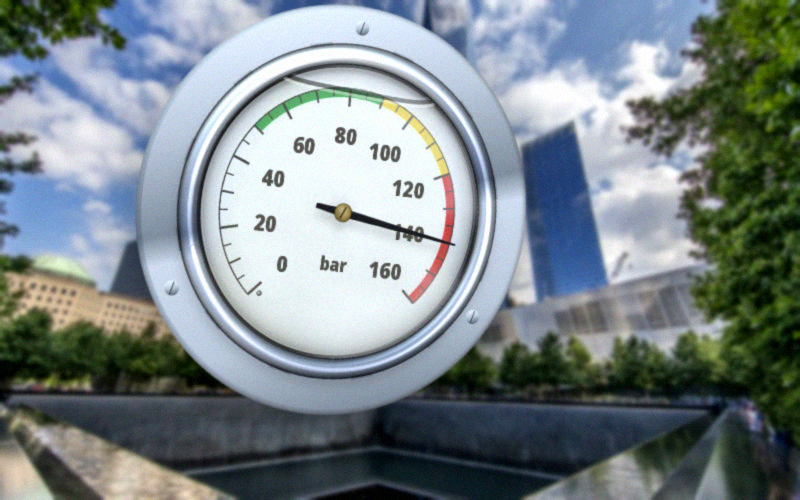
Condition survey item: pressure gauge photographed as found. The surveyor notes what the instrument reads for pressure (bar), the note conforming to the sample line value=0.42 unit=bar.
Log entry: value=140 unit=bar
